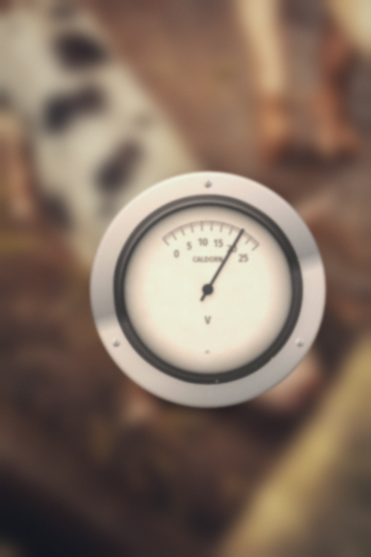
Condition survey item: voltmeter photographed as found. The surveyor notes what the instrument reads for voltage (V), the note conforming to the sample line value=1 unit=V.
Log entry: value=20 unit=V
